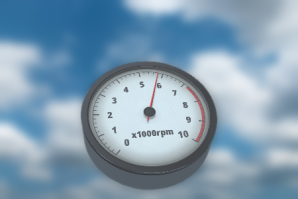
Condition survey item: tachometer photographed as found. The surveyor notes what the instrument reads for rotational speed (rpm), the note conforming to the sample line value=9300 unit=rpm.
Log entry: value=5800 unit=rpm
